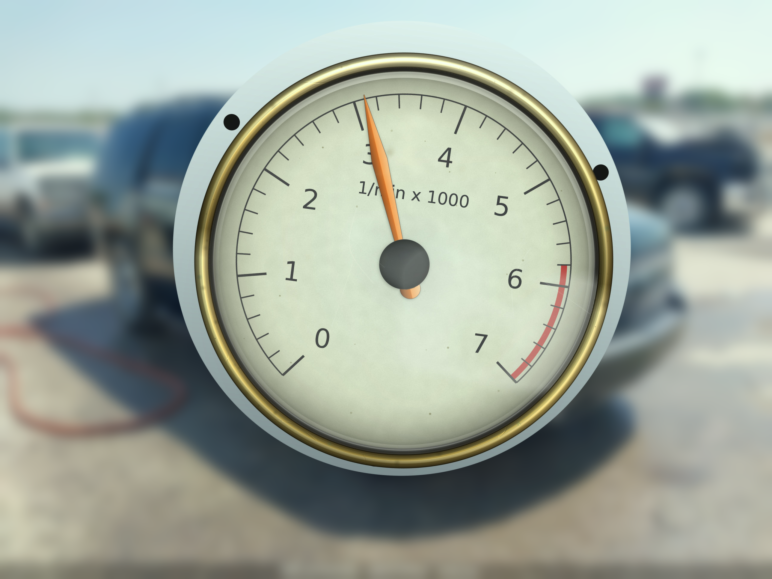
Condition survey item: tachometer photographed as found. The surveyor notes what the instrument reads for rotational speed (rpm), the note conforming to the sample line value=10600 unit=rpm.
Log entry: value=3100 unit=rpm
